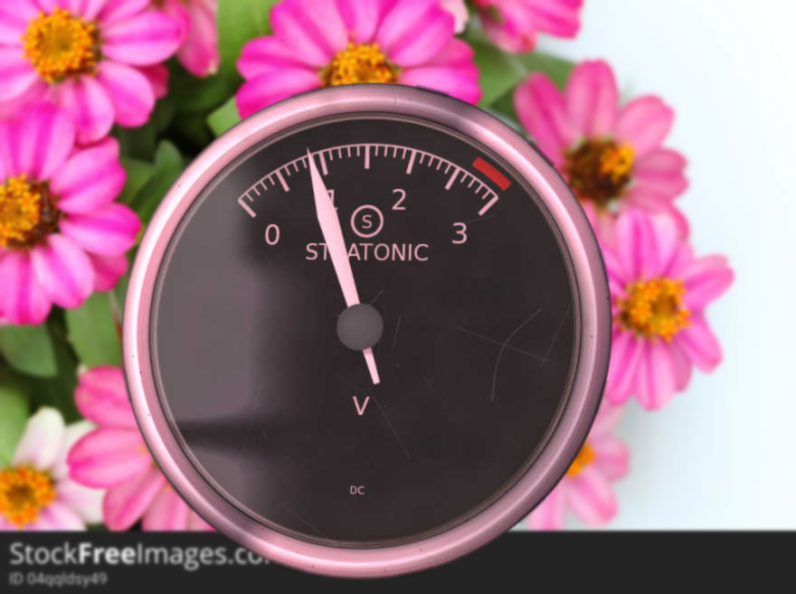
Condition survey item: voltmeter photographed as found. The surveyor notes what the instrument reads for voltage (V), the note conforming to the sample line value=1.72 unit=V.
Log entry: value=0.9 unit=V
